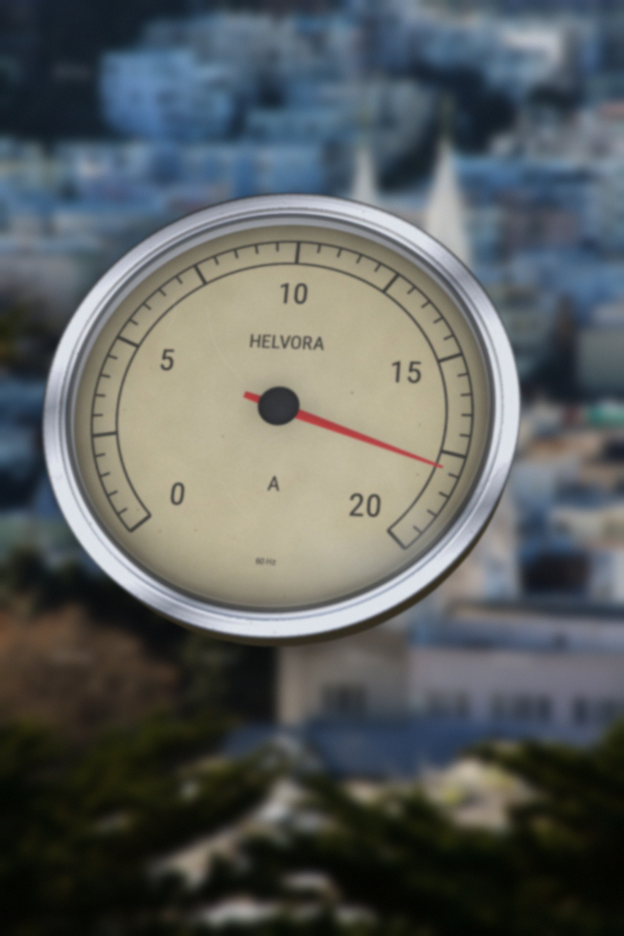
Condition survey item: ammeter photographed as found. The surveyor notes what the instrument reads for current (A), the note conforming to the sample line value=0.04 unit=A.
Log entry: value=18 unit=A
